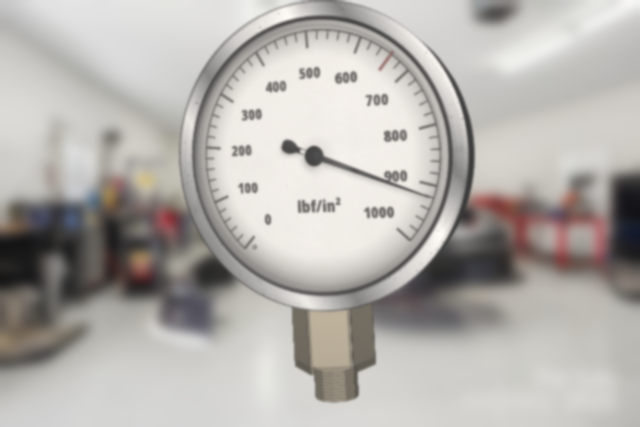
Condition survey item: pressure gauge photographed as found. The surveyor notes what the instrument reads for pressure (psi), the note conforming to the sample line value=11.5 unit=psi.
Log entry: value=920 unit=psi
